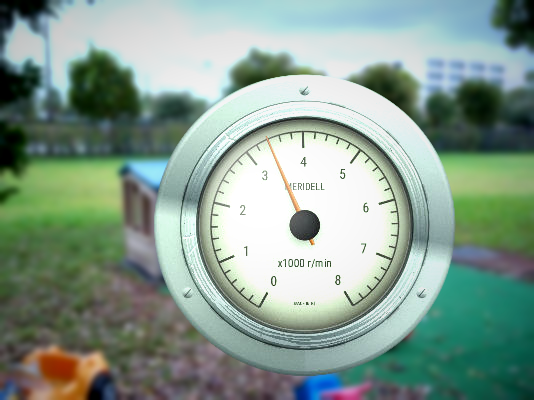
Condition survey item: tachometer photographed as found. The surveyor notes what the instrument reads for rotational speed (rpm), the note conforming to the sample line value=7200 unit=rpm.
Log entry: value=3400 unit=rpm
